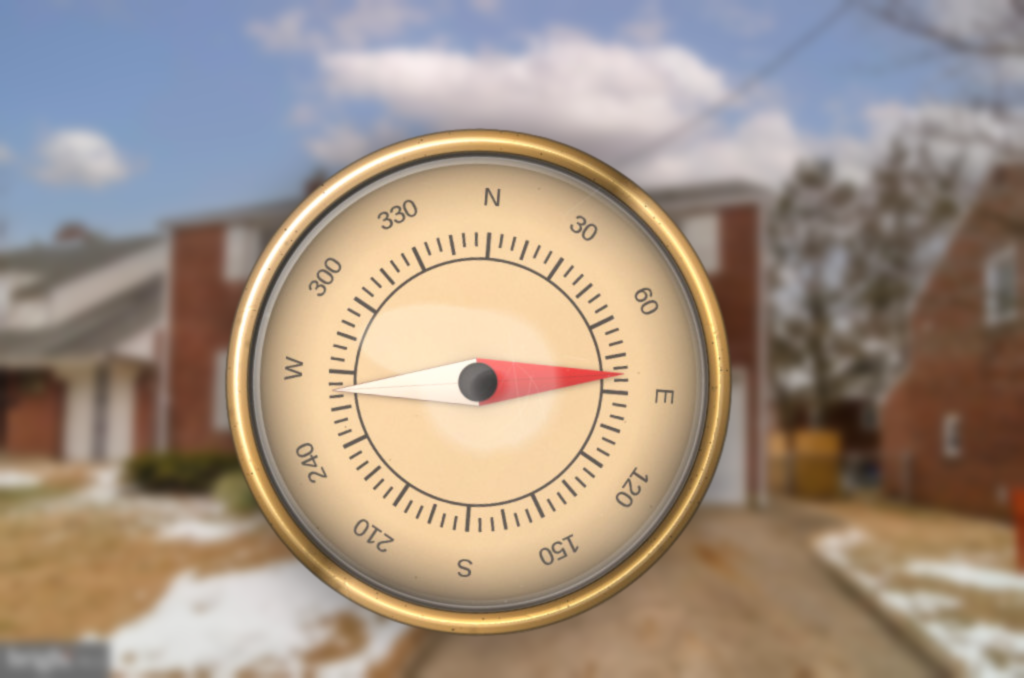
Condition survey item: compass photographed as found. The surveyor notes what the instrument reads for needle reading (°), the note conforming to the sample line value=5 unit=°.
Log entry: value=82.5 unit=°
